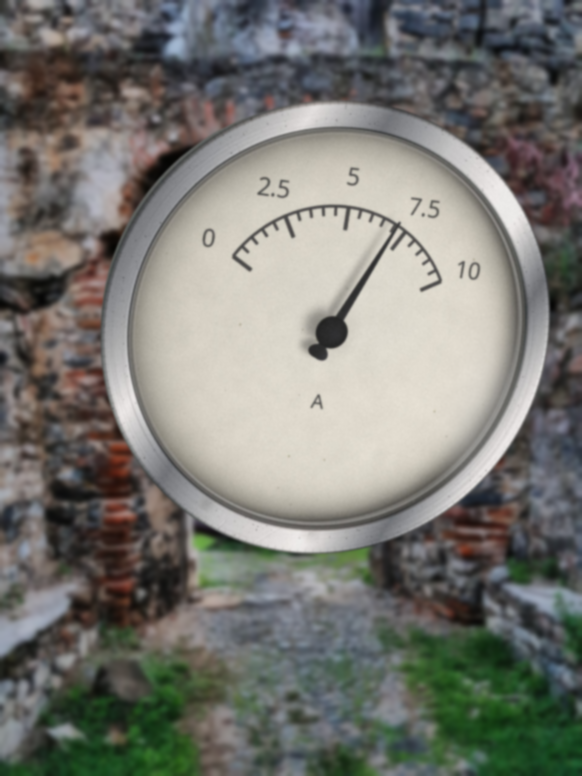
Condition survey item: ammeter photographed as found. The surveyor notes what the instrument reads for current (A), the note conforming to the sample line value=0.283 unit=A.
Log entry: value=7 unit=A
